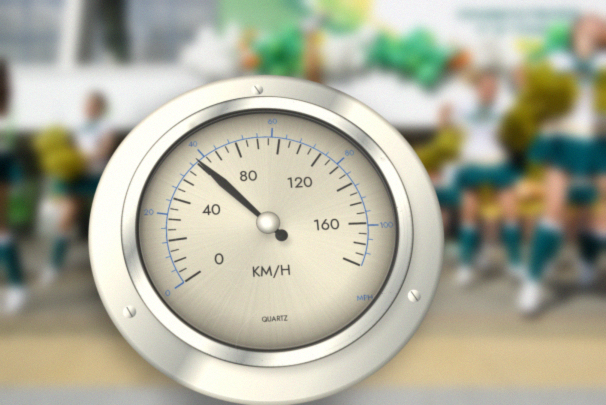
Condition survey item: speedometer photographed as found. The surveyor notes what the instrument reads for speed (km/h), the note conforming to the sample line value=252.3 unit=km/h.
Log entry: value=60 unit=km/h
